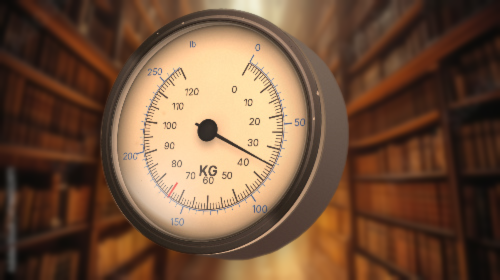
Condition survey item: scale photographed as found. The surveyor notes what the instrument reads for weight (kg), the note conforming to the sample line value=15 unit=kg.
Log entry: value=35 unit=kg
